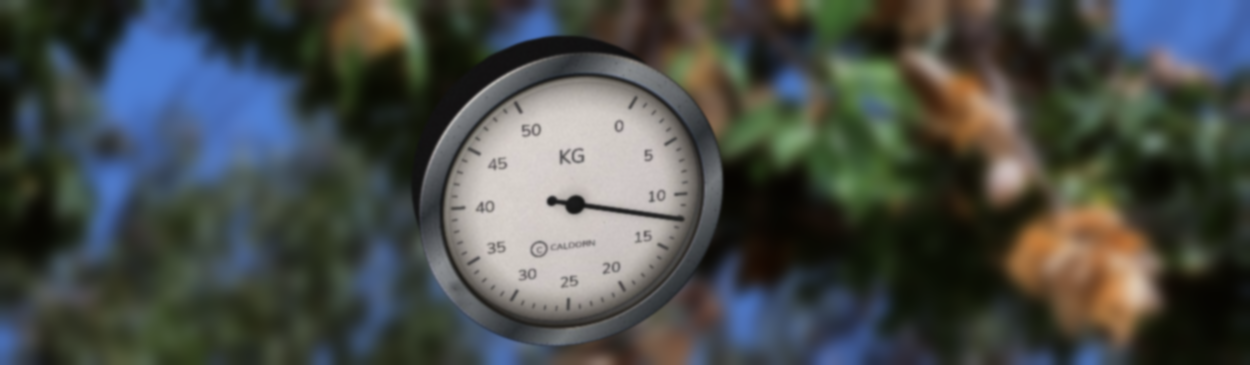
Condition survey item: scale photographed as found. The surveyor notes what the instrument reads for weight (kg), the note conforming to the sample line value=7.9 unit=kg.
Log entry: value=12 unit=kg
